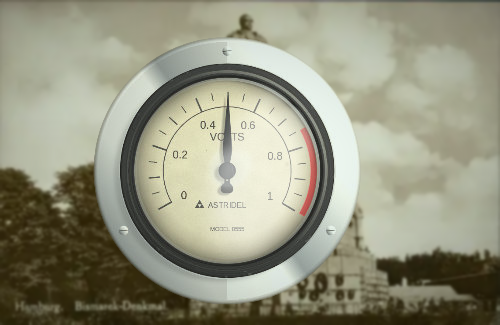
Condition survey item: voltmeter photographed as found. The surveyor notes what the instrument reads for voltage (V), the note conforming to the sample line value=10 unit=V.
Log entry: value=0.5 unit=V
